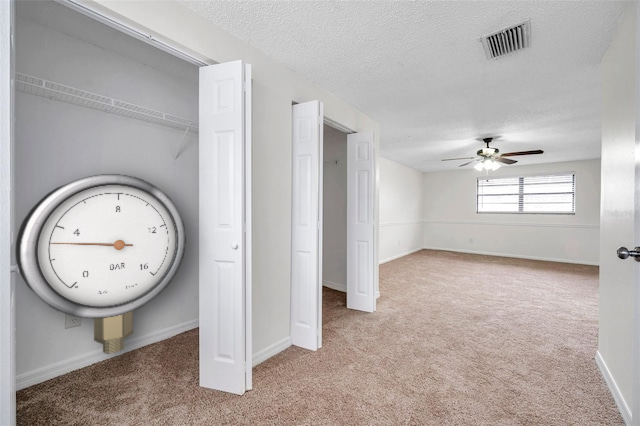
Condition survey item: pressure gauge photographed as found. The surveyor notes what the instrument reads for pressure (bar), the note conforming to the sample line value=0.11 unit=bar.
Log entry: value=3 unit=bar
